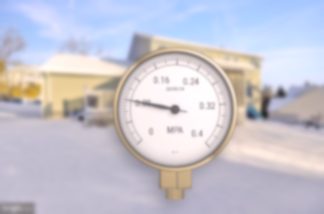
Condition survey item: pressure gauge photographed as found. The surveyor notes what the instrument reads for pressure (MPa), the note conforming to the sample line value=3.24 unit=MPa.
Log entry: value=0.08 unit=MPa
